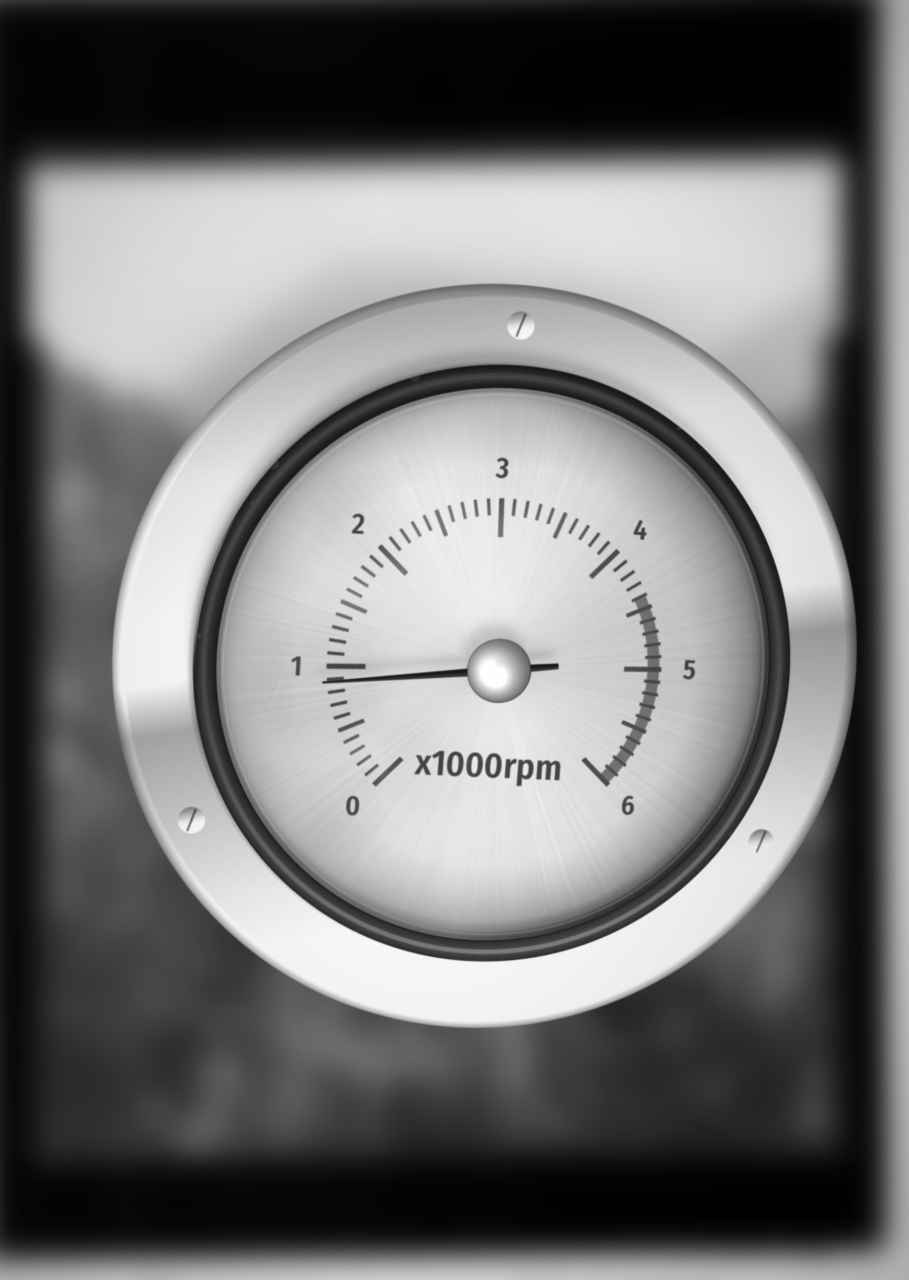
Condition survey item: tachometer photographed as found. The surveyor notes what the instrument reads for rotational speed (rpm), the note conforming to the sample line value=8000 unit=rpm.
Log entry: value=900 unit=rpm
